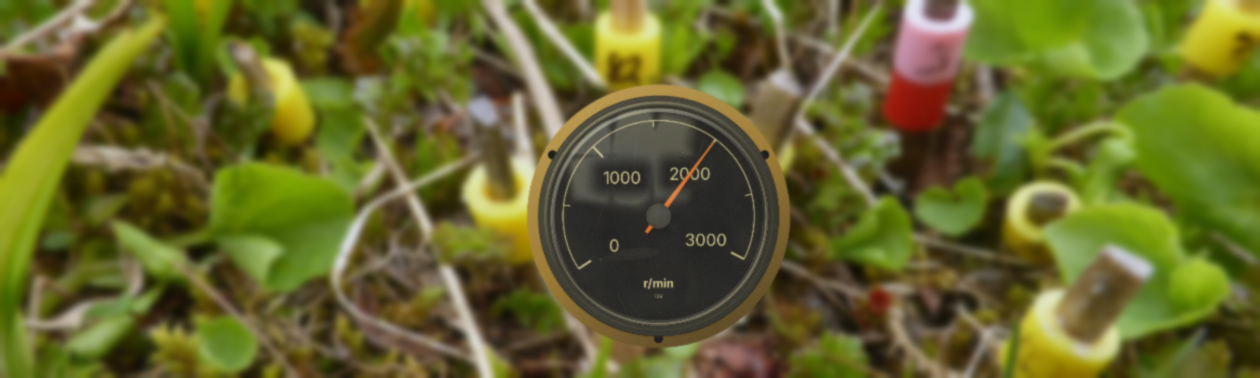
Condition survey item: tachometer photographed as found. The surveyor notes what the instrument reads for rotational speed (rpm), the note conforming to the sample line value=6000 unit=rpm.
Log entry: value=2000 unit=rpm
